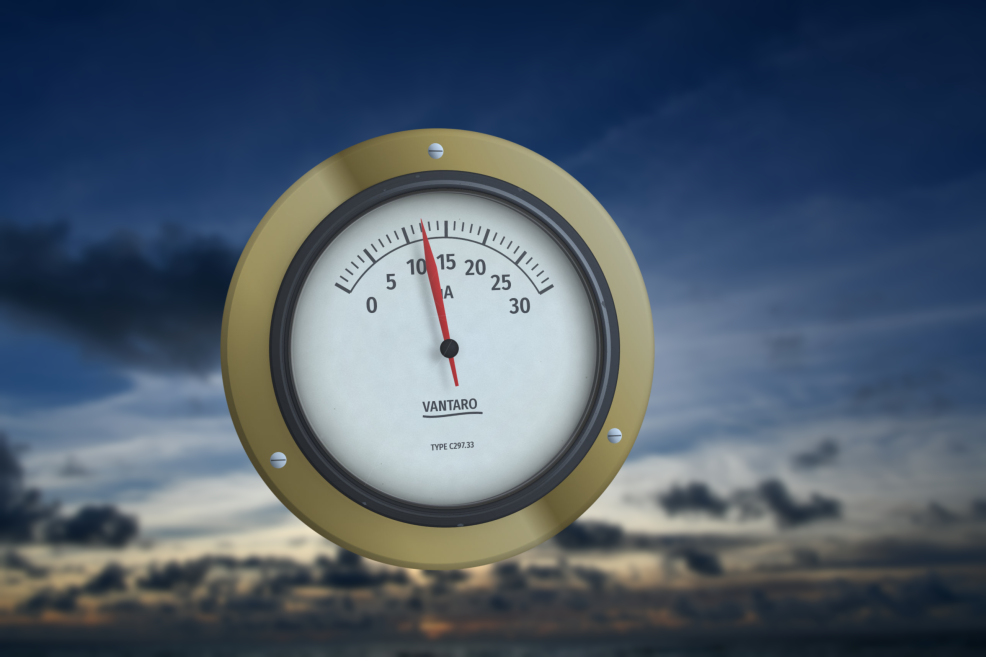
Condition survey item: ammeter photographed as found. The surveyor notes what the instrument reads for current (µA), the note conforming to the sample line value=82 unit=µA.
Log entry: value=12 unit=µA
